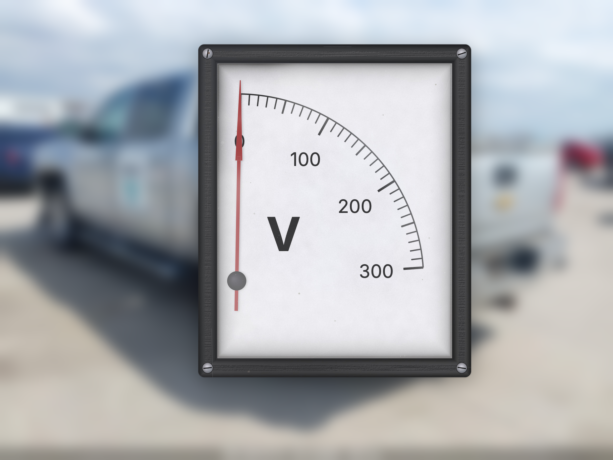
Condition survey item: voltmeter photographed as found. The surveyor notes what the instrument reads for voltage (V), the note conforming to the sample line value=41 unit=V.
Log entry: value=0 unit=V
